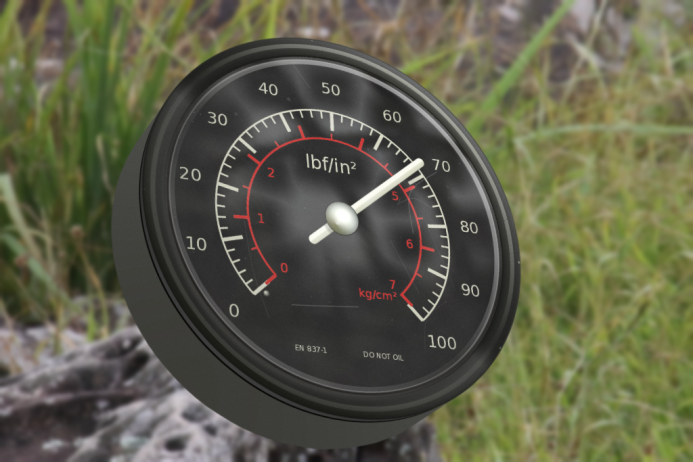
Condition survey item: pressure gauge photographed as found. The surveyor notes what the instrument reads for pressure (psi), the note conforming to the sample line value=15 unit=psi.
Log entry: value=68 unit=psi
